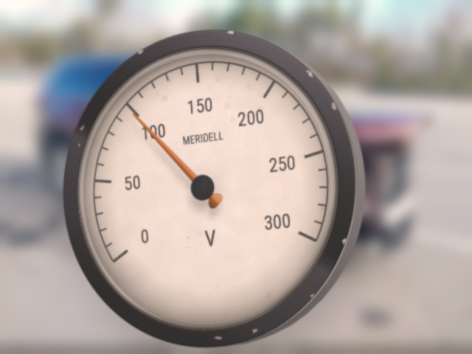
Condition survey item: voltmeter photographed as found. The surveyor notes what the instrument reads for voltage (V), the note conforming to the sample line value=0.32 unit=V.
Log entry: value=100 unit=V
